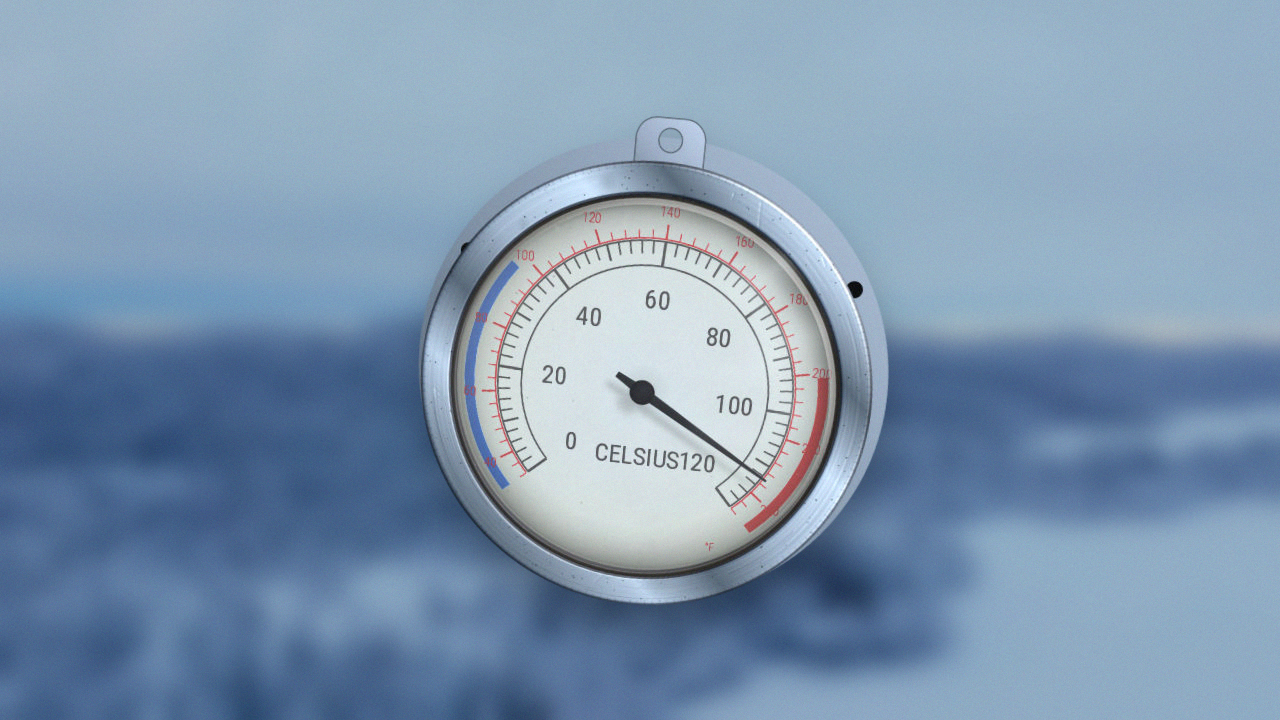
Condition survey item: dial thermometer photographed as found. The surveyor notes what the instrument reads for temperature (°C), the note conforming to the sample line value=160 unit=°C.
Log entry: value=112 unit=°C
